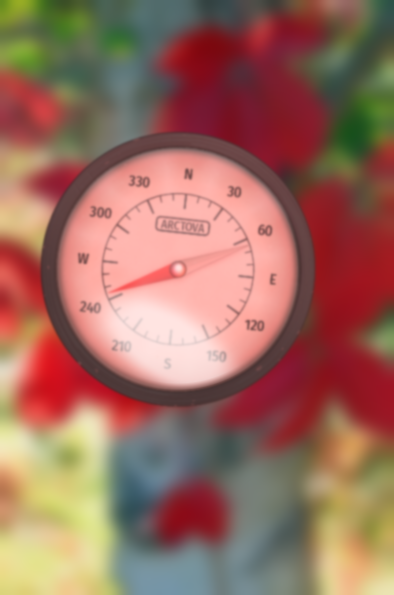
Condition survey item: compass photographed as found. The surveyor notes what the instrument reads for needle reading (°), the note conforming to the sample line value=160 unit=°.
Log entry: value=245 unit=°
